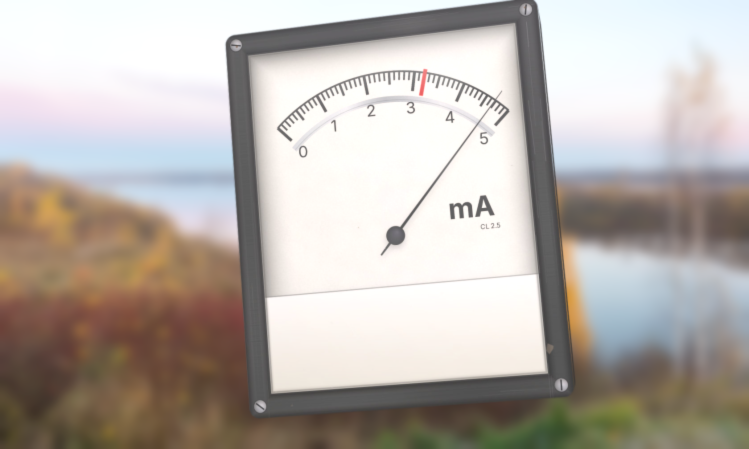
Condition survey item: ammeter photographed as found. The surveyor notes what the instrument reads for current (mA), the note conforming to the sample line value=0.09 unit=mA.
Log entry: value=4.7 unit=mA
